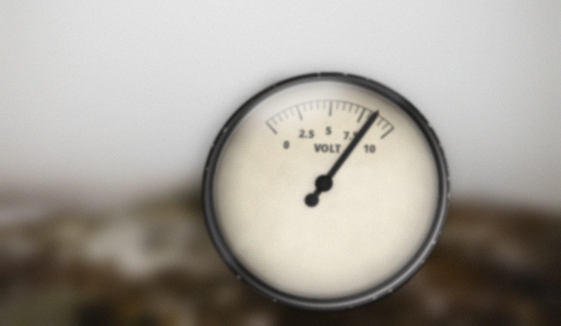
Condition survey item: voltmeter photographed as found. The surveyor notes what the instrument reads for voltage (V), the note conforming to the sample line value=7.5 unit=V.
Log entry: value=8.5 unit=V
